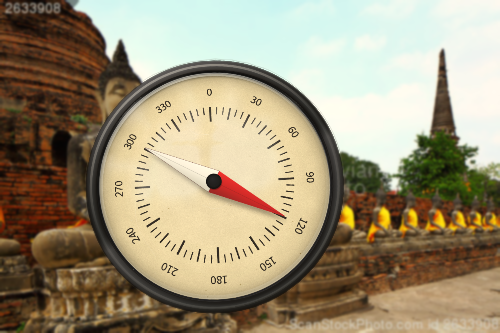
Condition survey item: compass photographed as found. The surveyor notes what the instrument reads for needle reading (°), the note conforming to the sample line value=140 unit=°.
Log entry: value=120 unit=°
